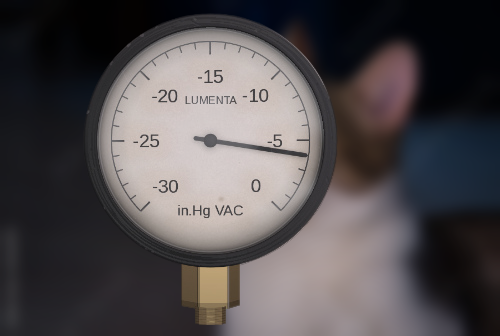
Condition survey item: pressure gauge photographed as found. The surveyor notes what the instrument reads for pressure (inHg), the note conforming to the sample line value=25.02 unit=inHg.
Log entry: value=-4 unit=inHg
